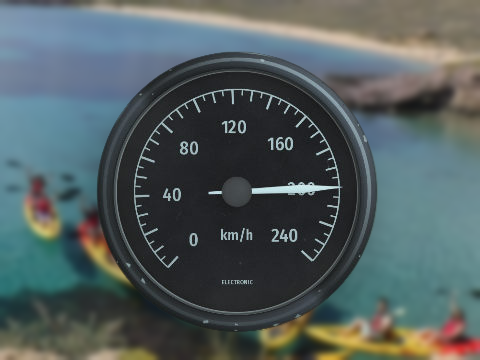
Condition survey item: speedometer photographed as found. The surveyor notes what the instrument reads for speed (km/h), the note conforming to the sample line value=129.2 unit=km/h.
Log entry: value=200 unit=km/h
